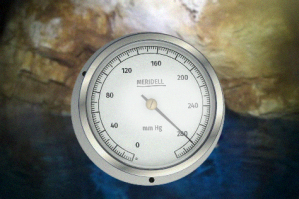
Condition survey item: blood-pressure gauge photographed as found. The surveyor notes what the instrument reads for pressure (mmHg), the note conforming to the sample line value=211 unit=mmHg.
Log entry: value=280 unit=mmHg
